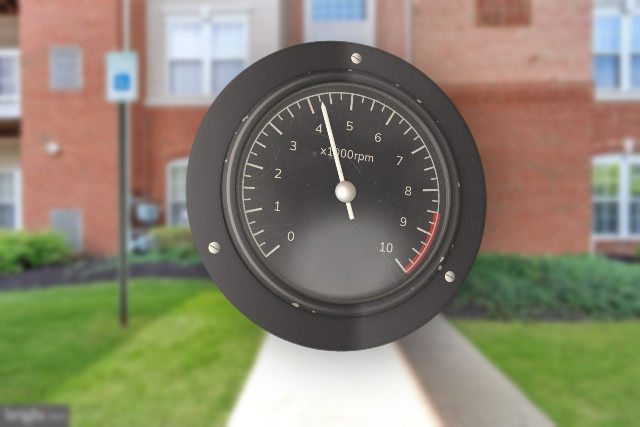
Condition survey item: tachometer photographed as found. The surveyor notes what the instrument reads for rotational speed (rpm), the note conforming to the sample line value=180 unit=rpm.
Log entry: value=4250 unit=rpm
